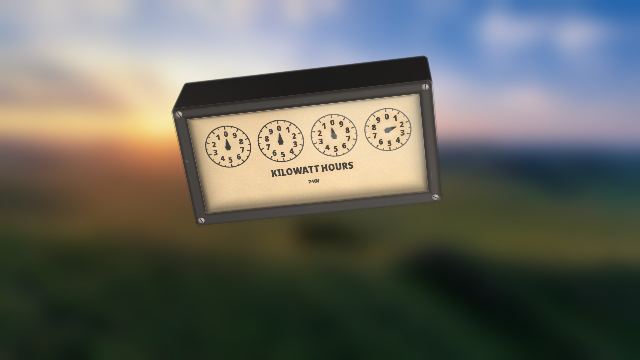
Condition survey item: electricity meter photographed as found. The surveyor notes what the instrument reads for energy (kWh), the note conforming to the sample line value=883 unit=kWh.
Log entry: value=2 unit=kWh
